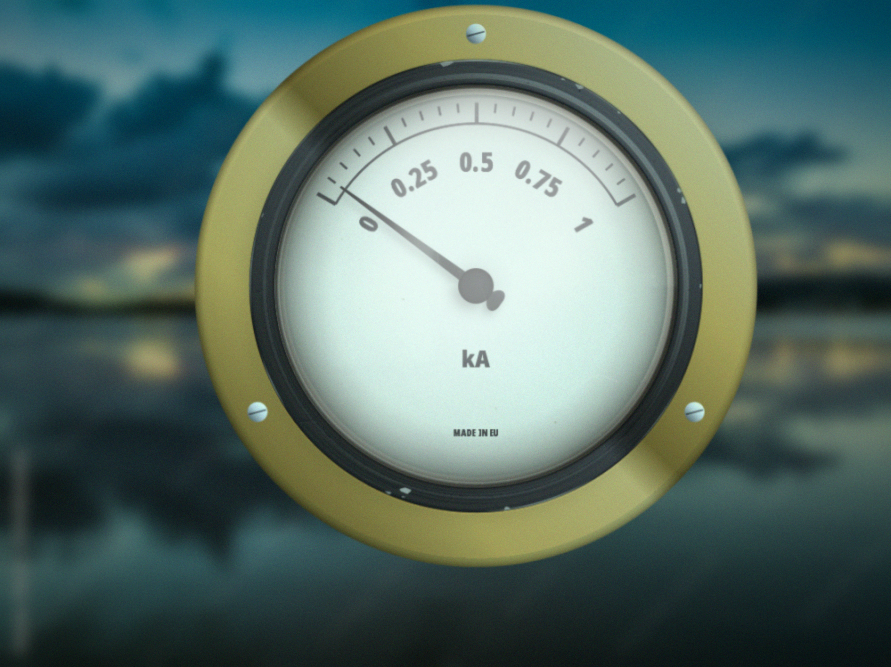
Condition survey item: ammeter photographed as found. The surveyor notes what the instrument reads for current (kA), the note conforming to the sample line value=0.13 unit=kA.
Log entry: value=0.05 unit=kA
